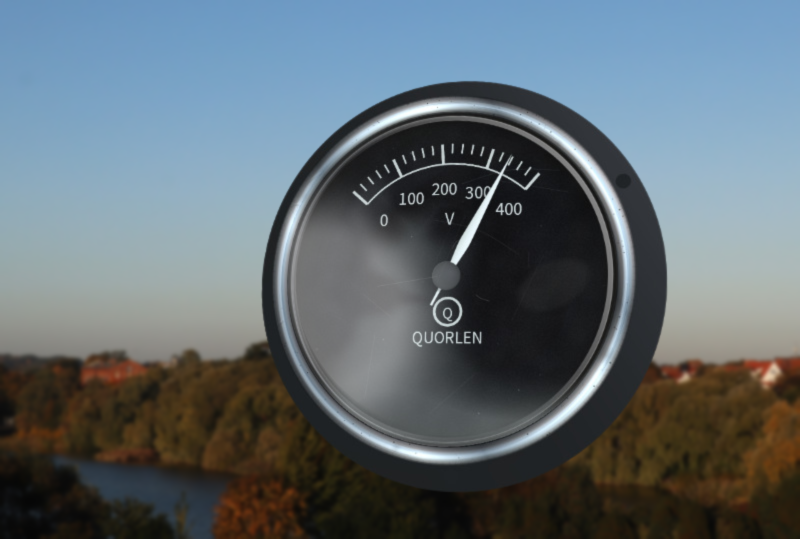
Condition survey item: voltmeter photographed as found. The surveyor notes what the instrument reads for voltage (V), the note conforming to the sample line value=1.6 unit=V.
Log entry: value=340 unit=V
